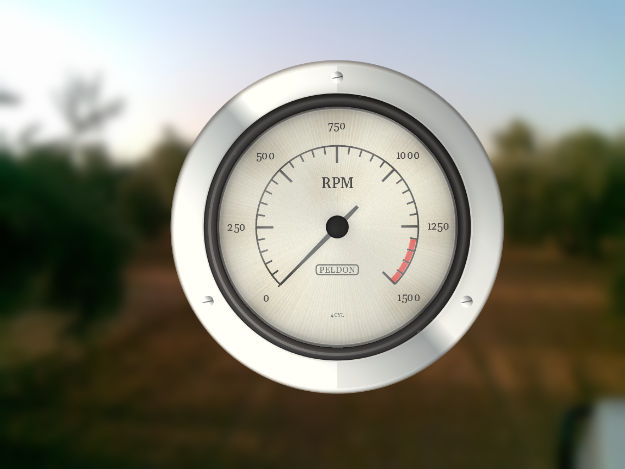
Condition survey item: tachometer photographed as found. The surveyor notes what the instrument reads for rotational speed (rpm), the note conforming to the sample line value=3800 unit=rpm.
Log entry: value=0 unit=rpm
